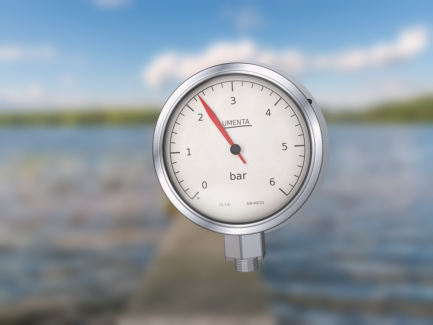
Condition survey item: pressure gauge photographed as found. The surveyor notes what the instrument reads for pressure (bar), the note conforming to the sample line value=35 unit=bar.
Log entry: value=2.3 unit=bar
